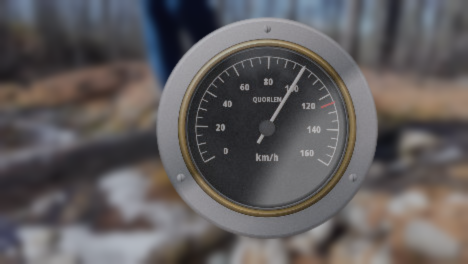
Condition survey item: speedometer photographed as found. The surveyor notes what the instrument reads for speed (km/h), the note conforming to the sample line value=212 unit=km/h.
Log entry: value=100 unit=km/h
